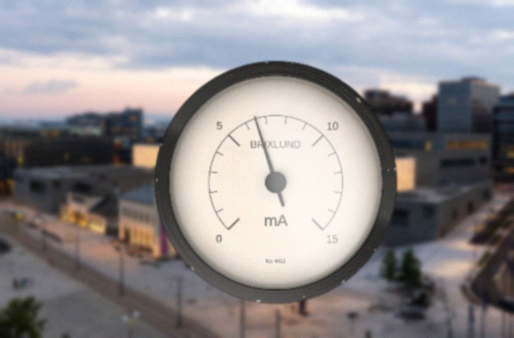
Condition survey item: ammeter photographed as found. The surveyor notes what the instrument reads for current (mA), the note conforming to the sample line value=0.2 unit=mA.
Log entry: value=6.5 unit=mA
